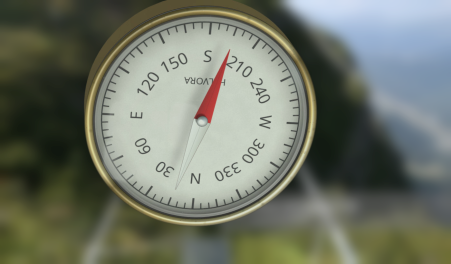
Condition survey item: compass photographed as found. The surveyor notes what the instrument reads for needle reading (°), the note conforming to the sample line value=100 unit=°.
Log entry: value=195 unit=°
